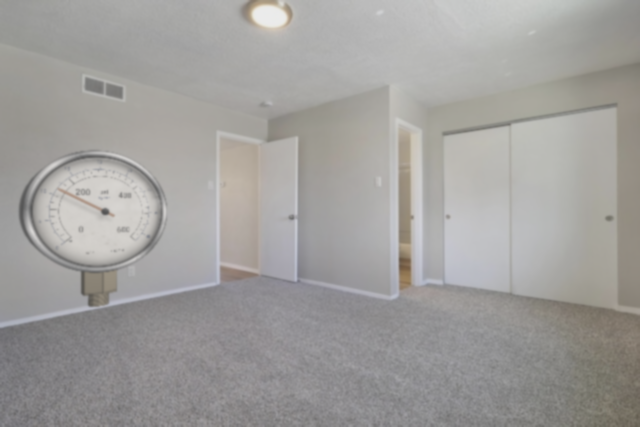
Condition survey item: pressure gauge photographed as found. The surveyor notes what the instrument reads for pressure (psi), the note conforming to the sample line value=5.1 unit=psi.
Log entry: value=160 unit=psi
